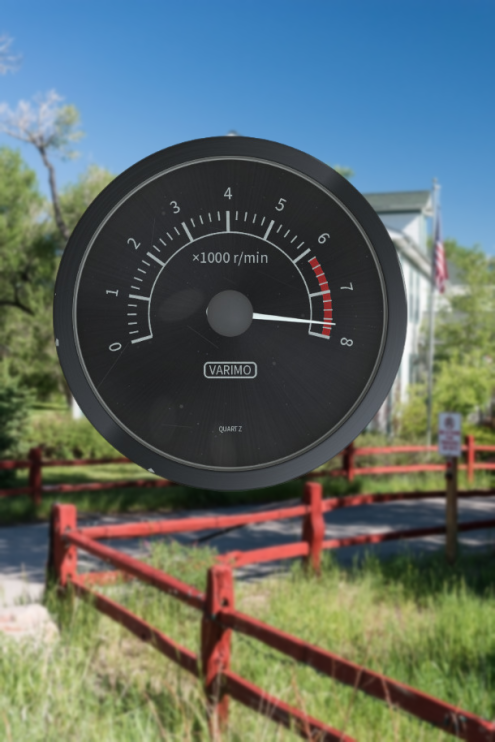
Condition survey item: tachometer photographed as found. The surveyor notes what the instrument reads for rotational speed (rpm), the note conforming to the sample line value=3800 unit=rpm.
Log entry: value=7700 unit=rpm
